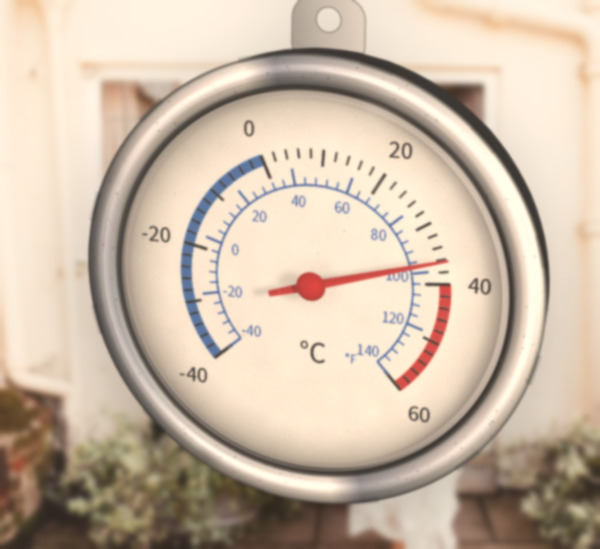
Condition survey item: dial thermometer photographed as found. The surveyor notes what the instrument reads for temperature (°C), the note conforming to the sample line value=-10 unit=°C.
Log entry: value=36 unit=°C
